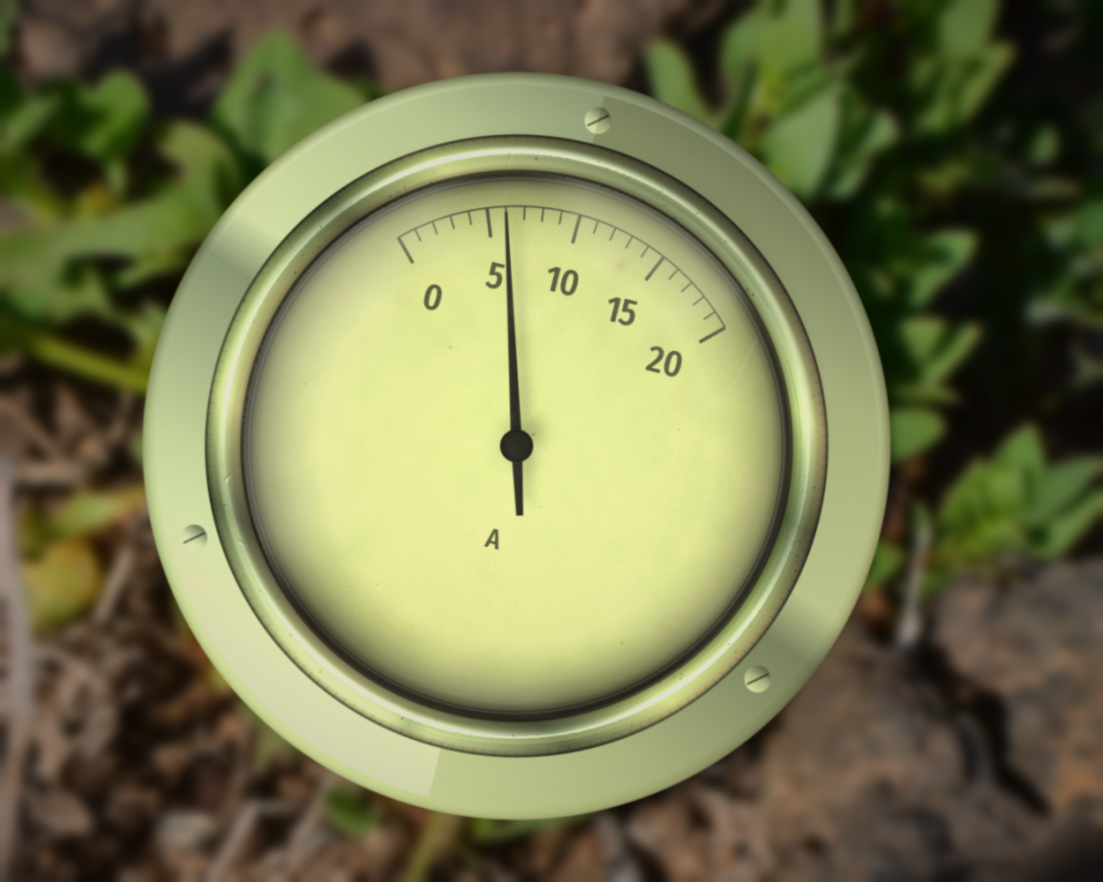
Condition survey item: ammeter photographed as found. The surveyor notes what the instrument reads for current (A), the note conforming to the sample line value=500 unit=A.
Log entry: value=6 unit=A
